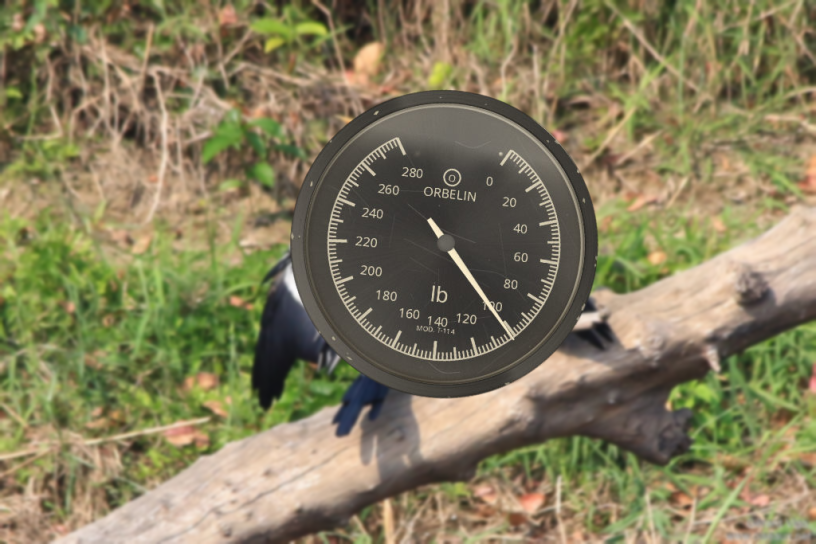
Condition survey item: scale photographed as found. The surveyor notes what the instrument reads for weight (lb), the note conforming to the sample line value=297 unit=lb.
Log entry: value=102 unit=lb
